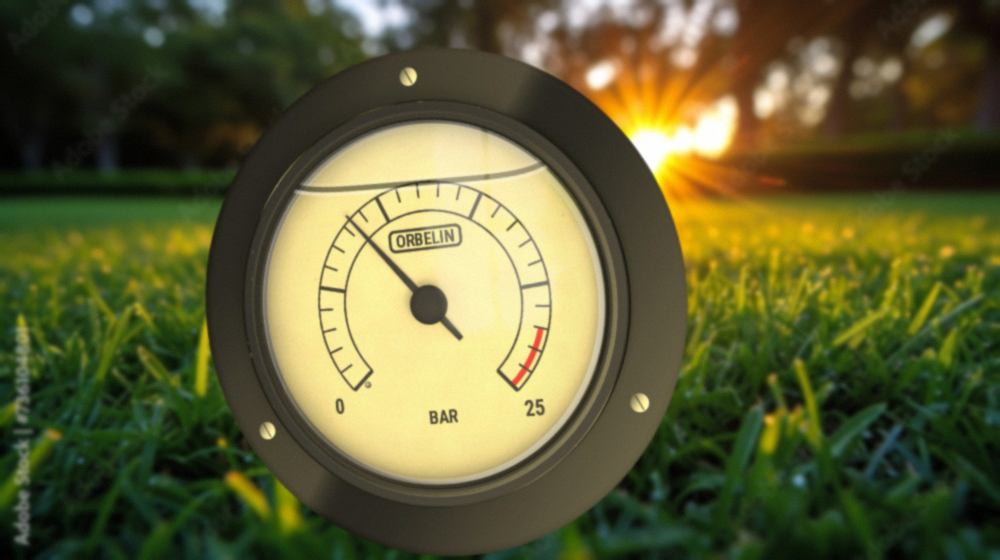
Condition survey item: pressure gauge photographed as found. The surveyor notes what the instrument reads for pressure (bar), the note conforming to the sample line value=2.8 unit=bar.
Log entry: value=8.5 unit=bar
